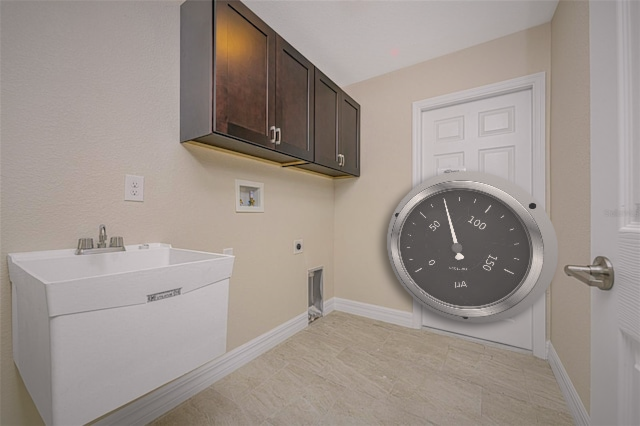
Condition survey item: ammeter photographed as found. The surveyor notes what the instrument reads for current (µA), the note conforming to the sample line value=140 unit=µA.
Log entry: value=70 unit=µA
